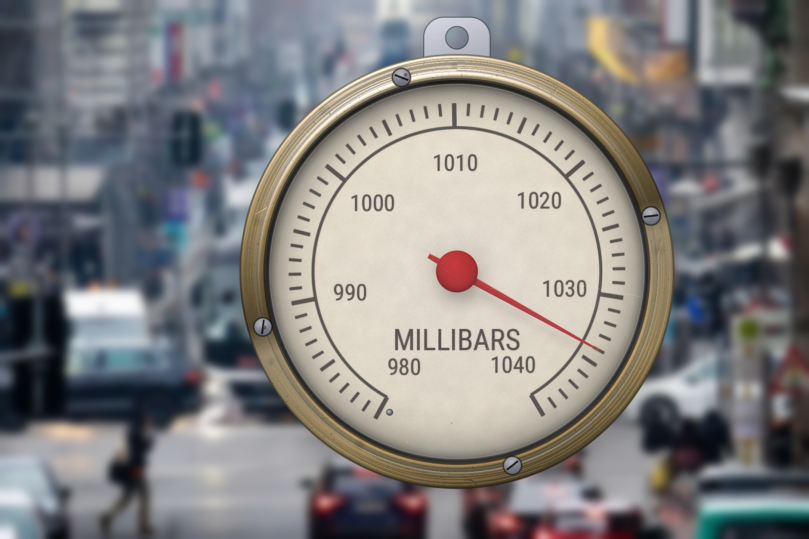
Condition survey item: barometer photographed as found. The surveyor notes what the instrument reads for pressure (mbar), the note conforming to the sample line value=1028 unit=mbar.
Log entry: value=1034 unit=mbar
